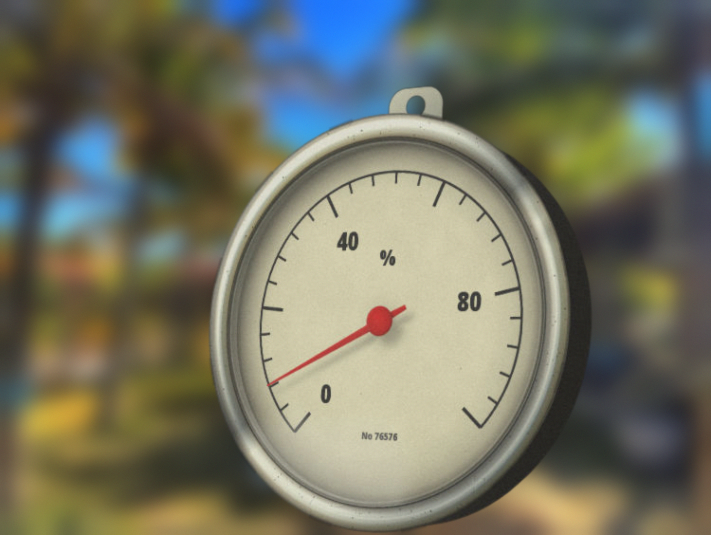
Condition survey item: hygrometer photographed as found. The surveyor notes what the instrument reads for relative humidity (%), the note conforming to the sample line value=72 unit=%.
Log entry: value=8 unit=%
